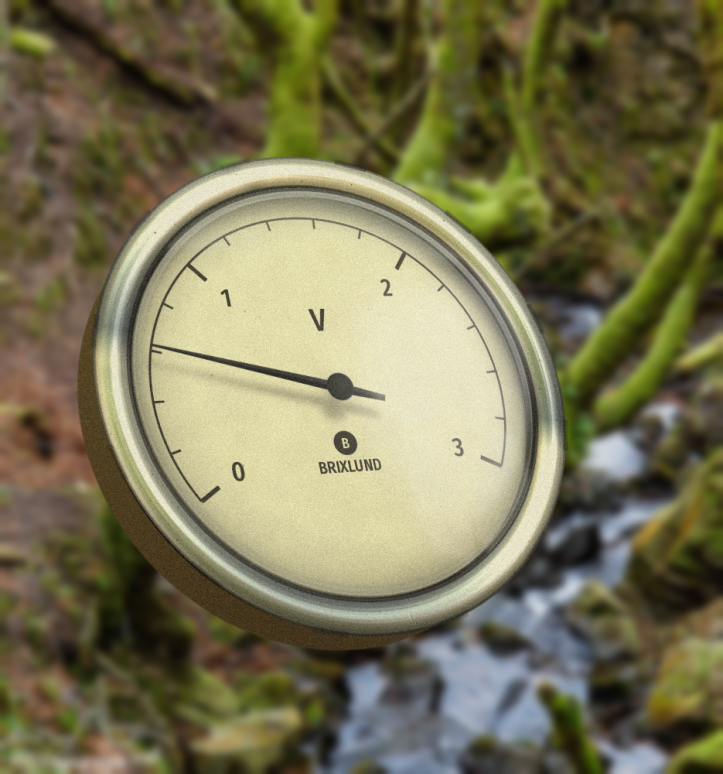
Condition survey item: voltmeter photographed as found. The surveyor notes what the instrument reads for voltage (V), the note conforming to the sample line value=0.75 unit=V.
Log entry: value=0.6 unit=V
